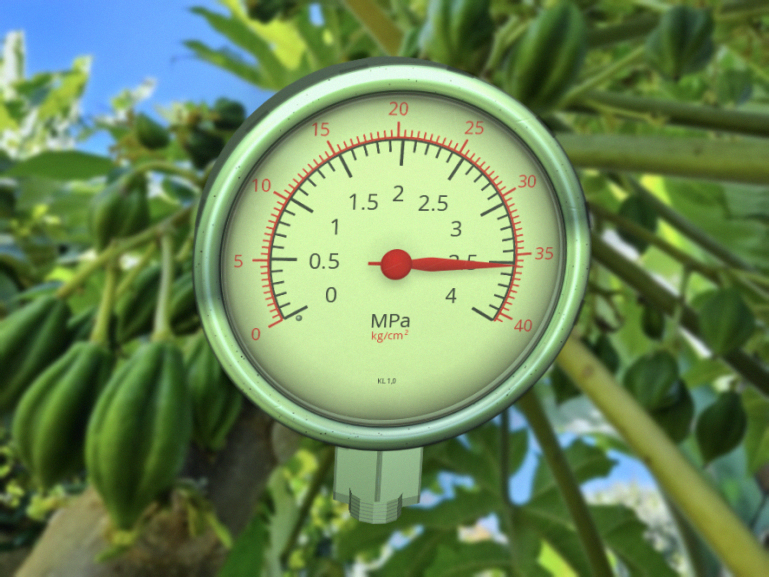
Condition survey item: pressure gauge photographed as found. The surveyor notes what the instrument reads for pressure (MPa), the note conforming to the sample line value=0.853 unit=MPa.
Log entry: value=3.5 unit=MPa
